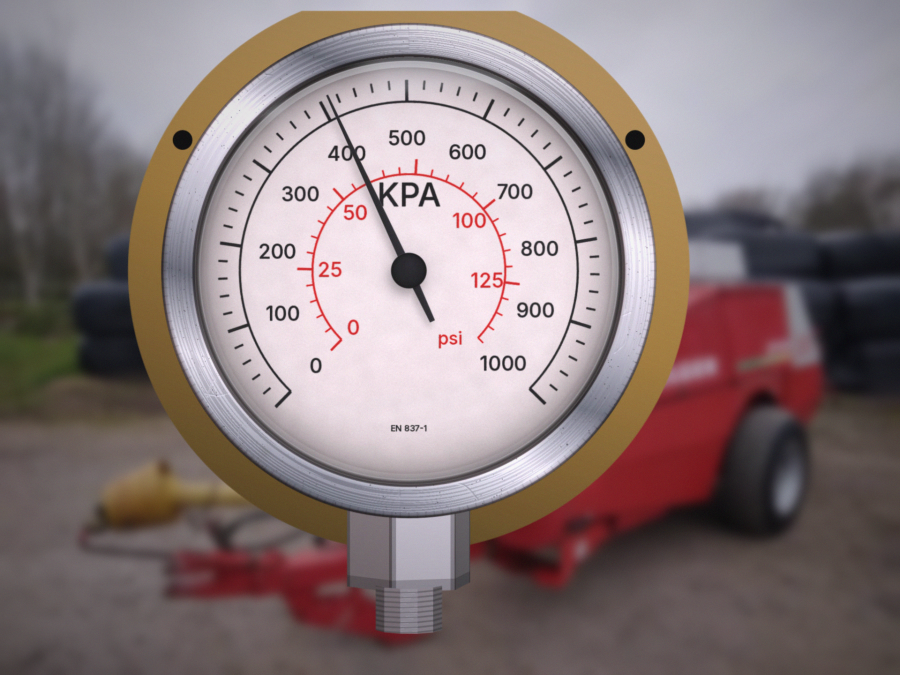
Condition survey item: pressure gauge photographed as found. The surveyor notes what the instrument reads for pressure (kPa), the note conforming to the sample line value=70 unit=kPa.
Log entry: value=410 unit=kPa
